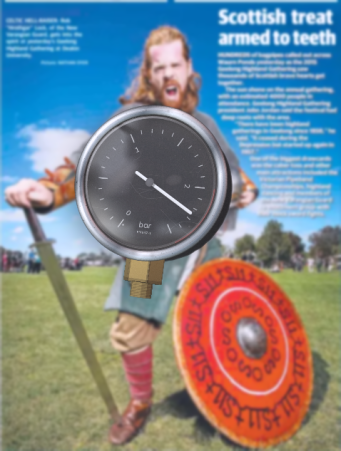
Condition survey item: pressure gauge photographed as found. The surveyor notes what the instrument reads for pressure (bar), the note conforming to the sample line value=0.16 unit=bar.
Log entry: value=2.25 unit=bar
